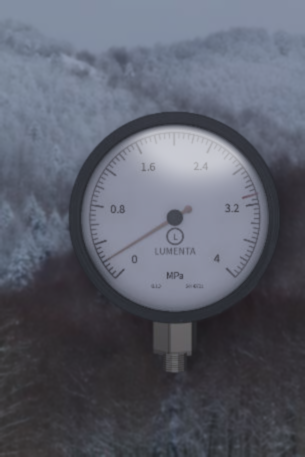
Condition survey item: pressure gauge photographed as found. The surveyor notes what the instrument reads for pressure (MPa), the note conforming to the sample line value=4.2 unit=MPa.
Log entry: value=0.2 unit=MPa
